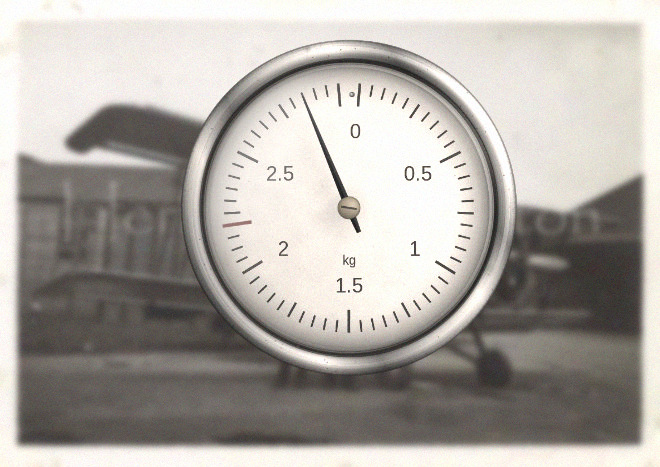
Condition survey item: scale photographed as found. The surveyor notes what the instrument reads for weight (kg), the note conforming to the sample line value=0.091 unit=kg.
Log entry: value=2.85 unit=kg
